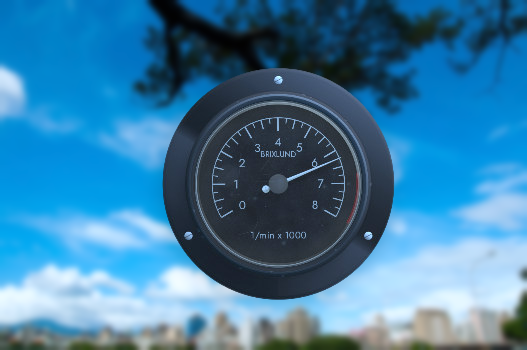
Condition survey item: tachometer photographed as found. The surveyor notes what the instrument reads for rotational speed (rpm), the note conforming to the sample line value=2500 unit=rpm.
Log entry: value=6250 unit=rpm
